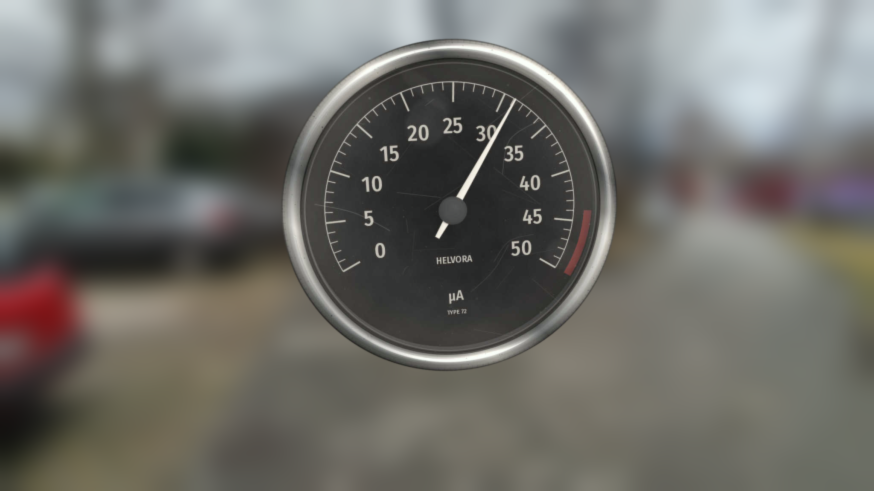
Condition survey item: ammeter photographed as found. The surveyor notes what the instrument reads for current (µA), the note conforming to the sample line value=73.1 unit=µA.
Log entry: value=31 unit=µA
